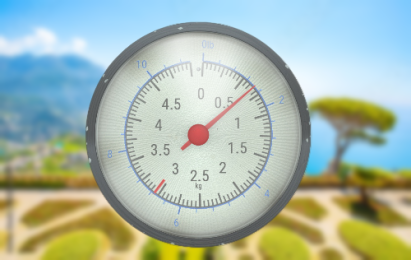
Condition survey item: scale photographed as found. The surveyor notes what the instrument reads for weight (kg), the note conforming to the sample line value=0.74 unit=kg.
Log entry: value=0.65 unit=kg
